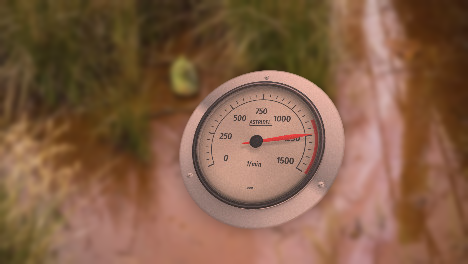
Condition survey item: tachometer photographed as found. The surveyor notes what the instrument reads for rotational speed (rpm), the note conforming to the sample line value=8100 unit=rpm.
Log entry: value=1250 unit=rpm
